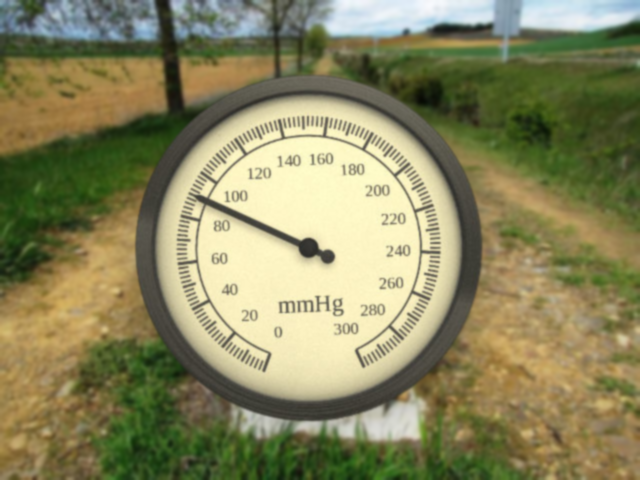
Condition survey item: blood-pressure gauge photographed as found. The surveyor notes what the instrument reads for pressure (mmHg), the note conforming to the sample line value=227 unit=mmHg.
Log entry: value=90 unit=mmHg
